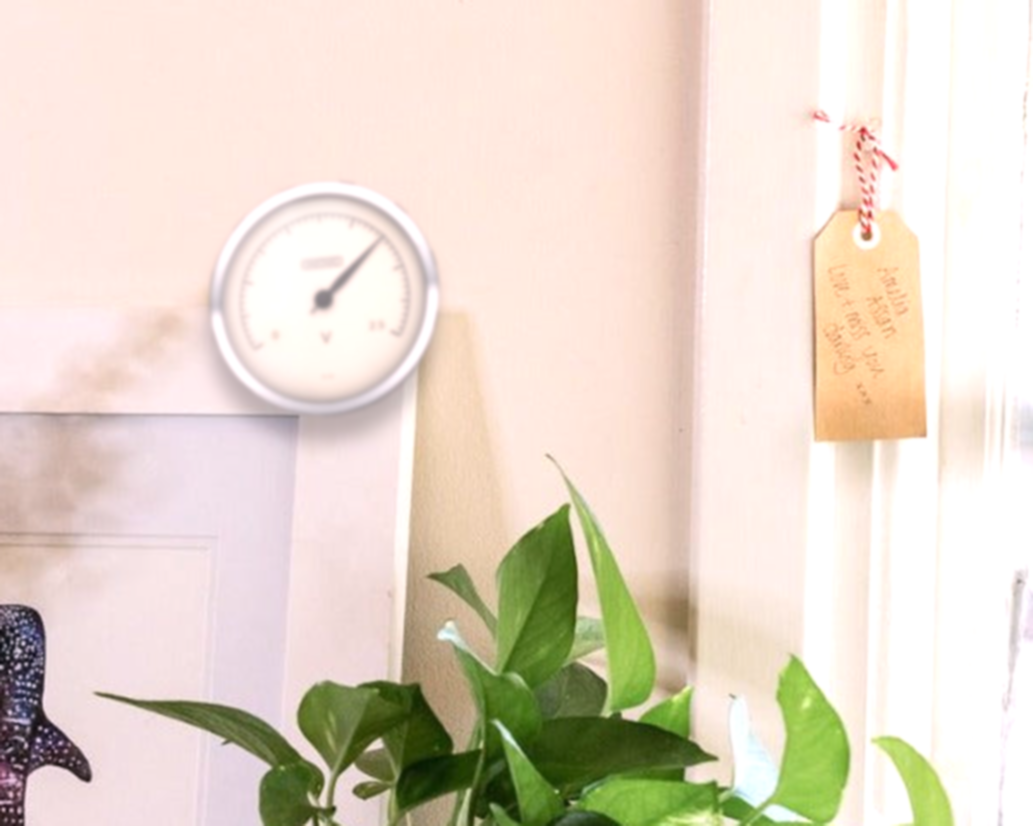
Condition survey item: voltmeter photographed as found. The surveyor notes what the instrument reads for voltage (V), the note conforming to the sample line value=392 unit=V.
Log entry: value=1.75 unit=V
